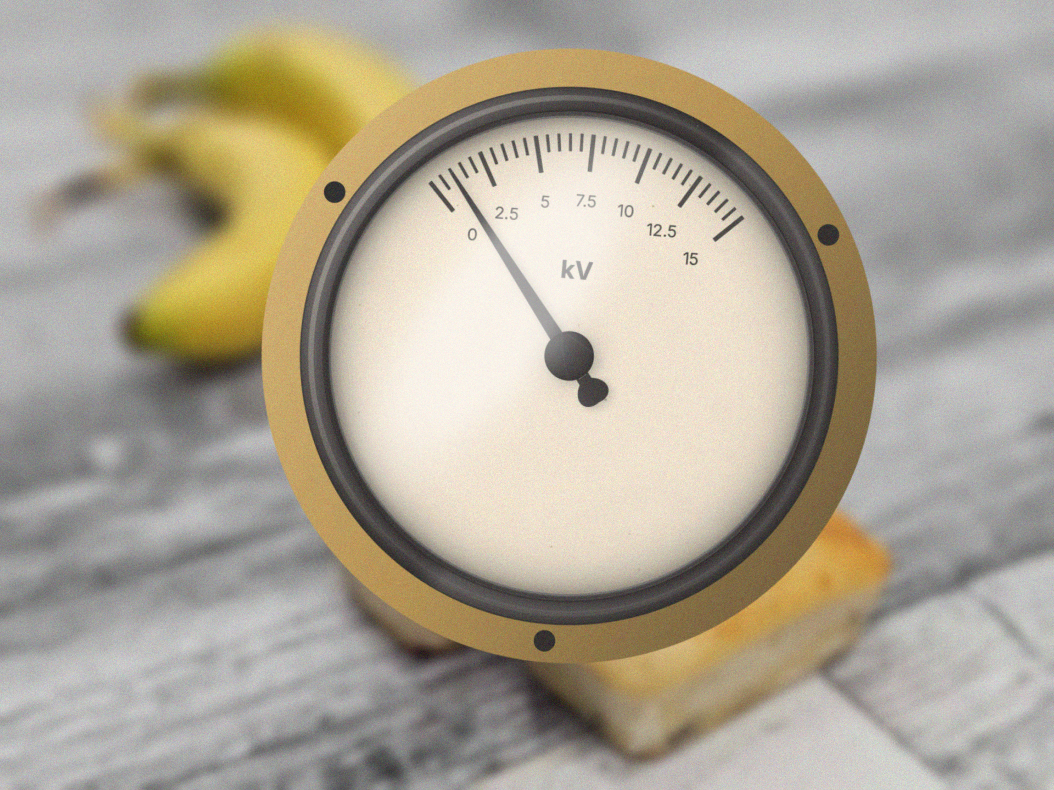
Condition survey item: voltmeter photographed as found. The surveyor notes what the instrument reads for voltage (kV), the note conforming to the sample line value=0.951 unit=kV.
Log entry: value=1 unit=kV
